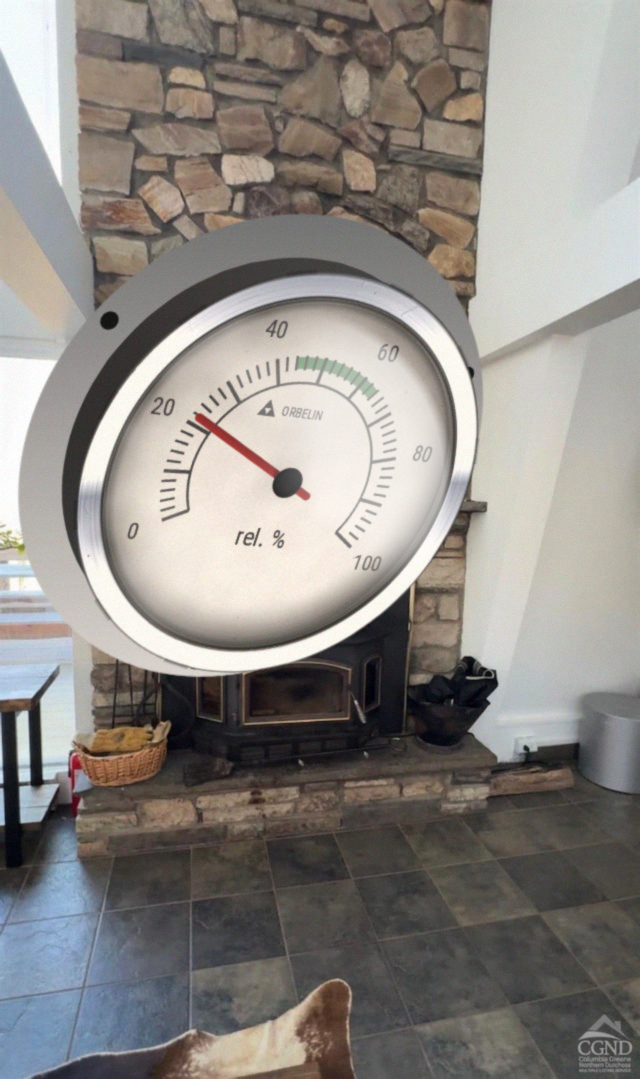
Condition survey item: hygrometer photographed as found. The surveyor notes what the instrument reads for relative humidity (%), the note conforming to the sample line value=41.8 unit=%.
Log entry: value=22 unit=%
